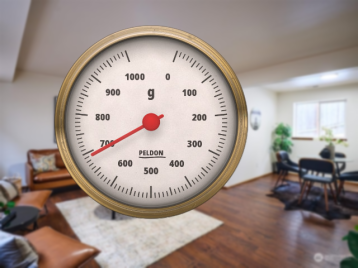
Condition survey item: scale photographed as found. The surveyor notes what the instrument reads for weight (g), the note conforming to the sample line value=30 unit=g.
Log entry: value=690 unit=g
